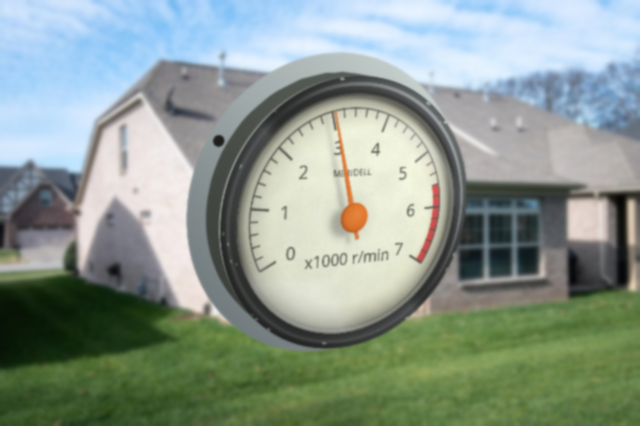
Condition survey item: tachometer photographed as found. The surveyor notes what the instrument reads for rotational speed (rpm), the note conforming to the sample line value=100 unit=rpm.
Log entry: value=3000 unit=rpm
